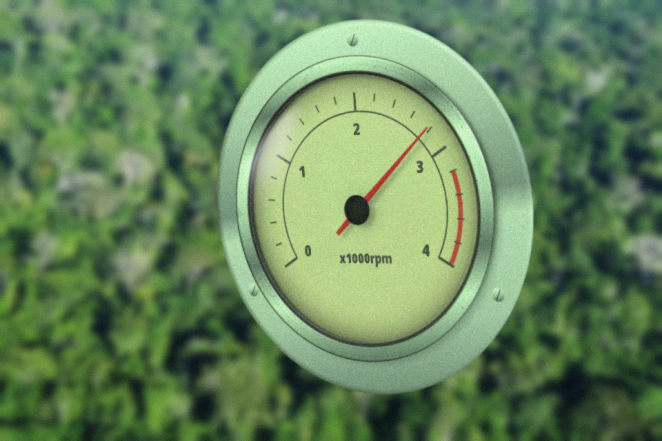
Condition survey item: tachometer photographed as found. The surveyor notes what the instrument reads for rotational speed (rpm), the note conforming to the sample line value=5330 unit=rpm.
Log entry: value=2800 unit=rpm
